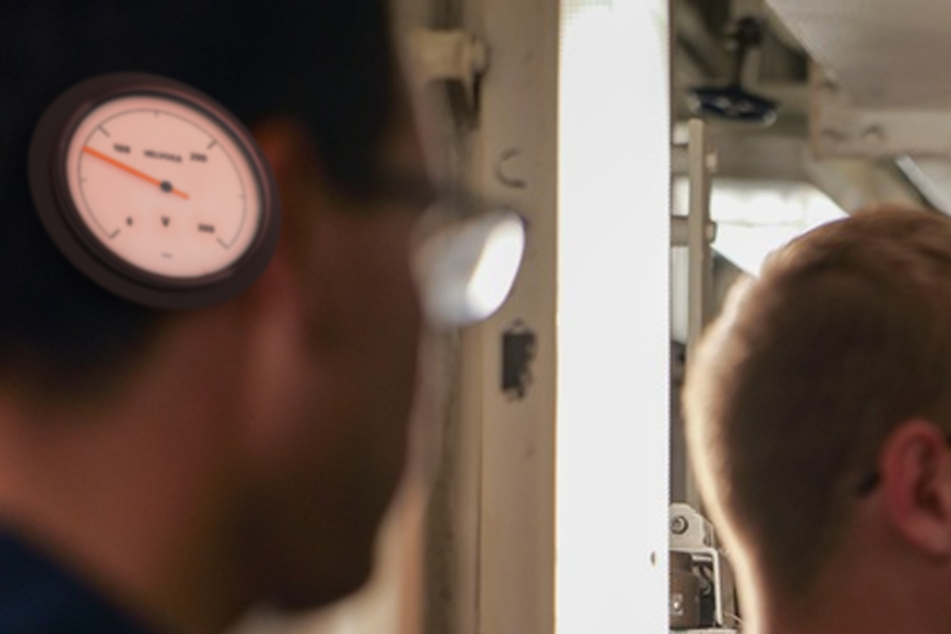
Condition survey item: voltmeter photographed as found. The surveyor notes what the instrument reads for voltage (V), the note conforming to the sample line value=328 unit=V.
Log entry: value=75 unit=V
